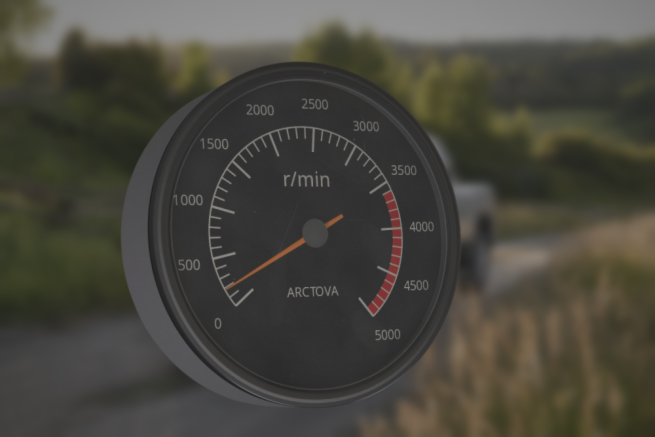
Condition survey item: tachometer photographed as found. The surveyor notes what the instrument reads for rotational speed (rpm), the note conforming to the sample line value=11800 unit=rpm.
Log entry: value=200 unit=rpm
